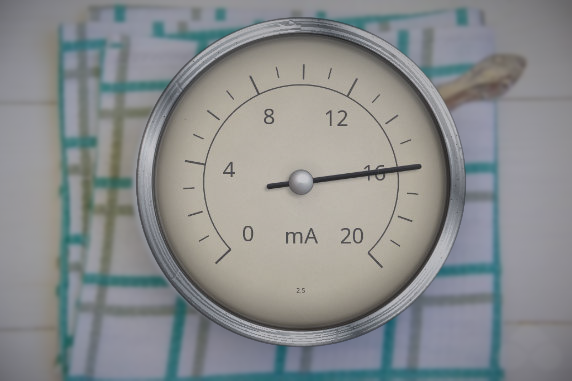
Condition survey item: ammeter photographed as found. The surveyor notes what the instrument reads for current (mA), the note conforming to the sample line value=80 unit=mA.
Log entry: value=16 unit=mA
